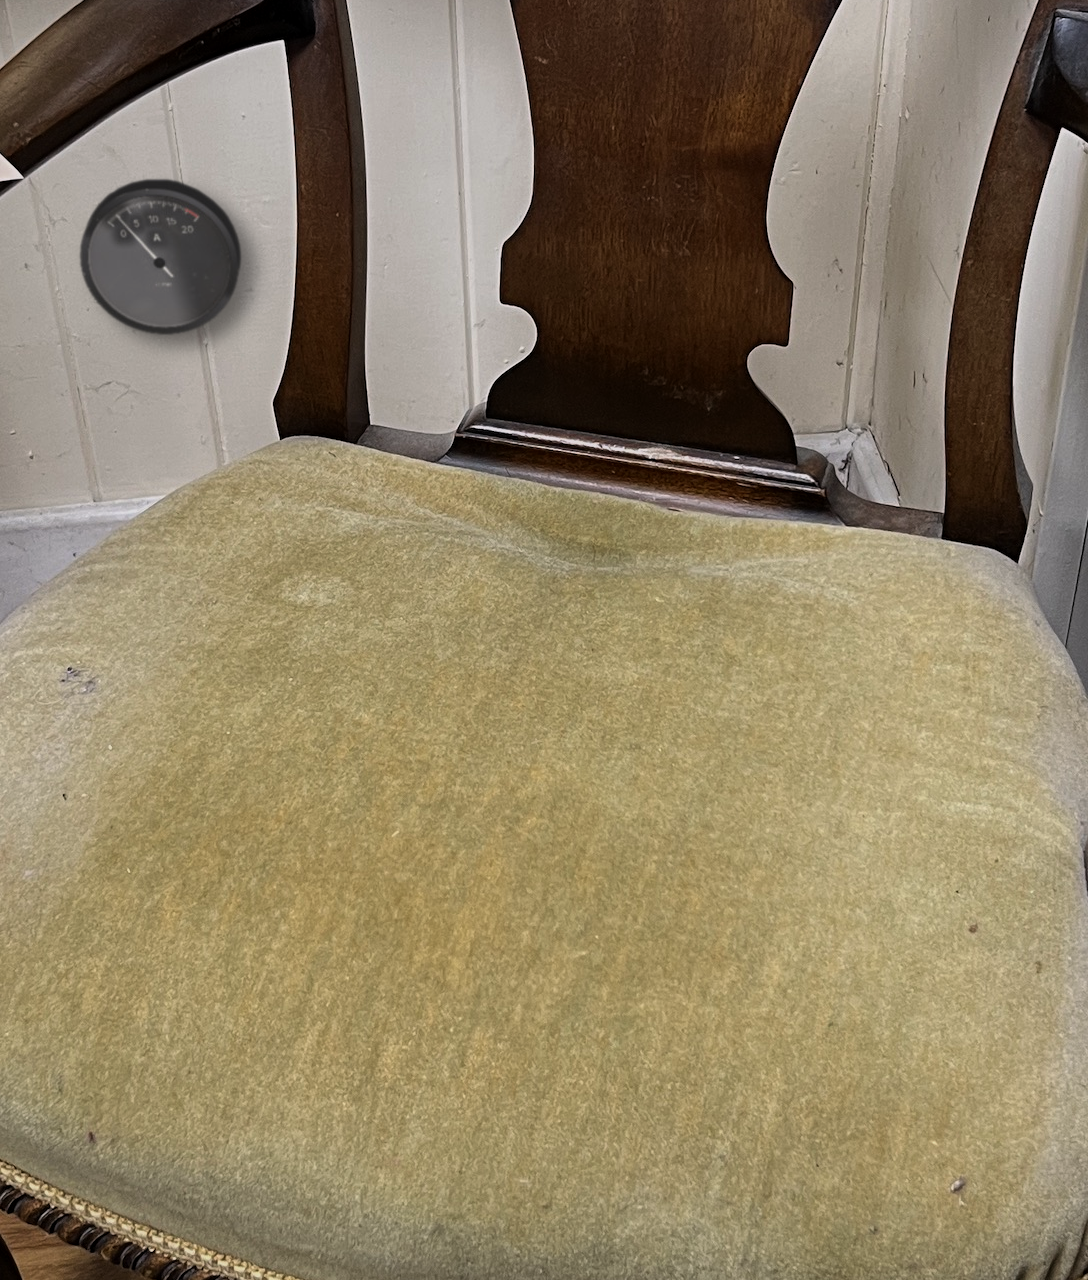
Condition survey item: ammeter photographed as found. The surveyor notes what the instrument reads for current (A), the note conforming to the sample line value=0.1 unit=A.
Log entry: value=2.5 unit=A
